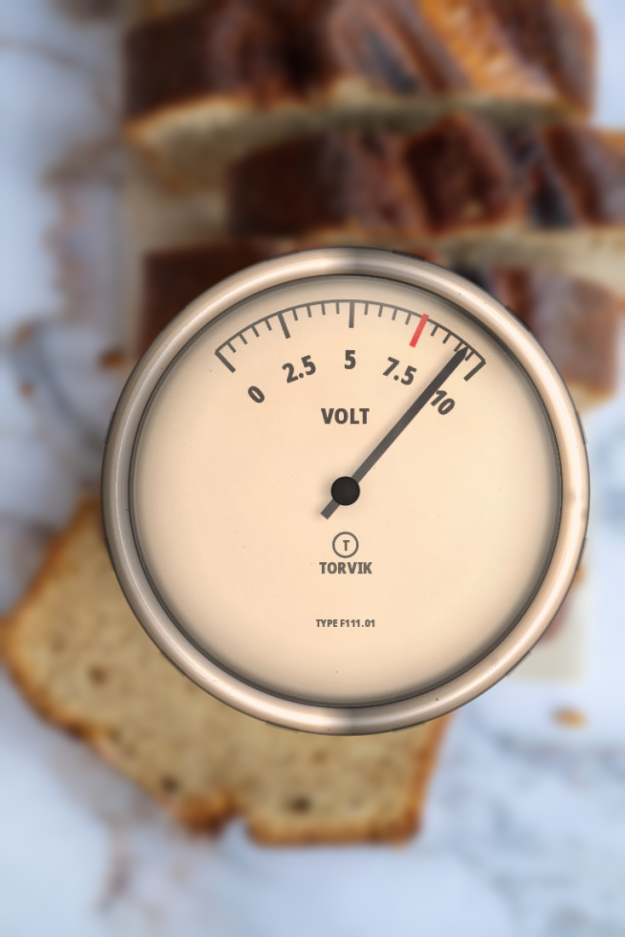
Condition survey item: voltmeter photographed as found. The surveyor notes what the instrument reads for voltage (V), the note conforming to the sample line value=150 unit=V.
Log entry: value=9.25 unit=V
